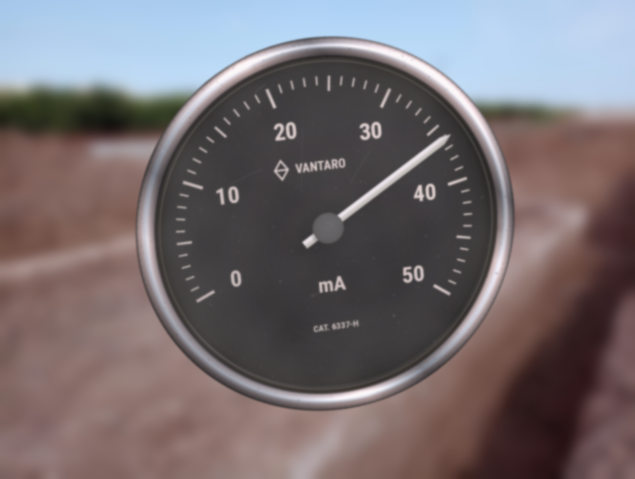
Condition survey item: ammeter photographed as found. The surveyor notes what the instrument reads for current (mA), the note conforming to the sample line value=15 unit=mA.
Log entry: value=36 unit=mA
